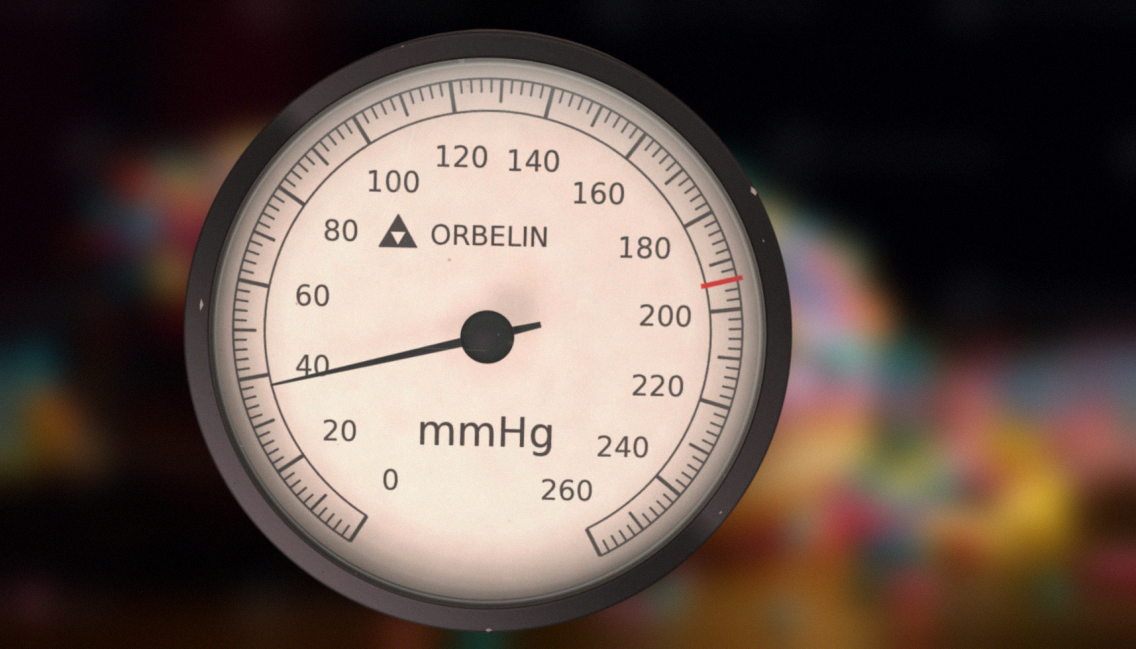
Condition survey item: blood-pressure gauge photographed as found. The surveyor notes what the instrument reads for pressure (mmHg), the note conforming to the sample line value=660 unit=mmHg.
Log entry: value=38 unit=mmHg
